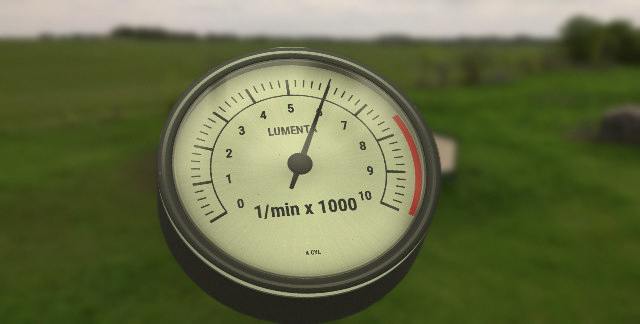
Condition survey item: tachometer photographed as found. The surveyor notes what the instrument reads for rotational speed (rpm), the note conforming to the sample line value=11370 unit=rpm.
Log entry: value=6000 unit=rpm
